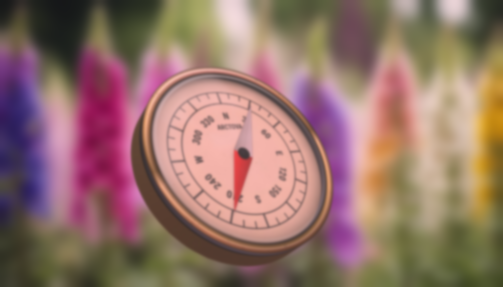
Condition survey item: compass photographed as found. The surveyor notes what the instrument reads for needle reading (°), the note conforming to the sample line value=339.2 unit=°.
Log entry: value=210 unit=°
